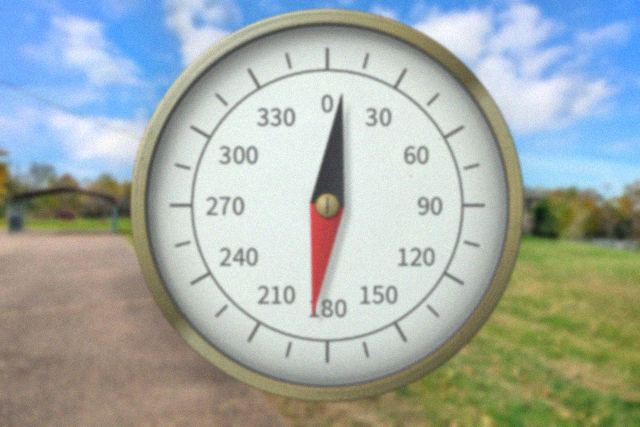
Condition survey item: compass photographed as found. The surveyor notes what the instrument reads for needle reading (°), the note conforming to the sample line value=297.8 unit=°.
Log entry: value=187.5 unit=°
